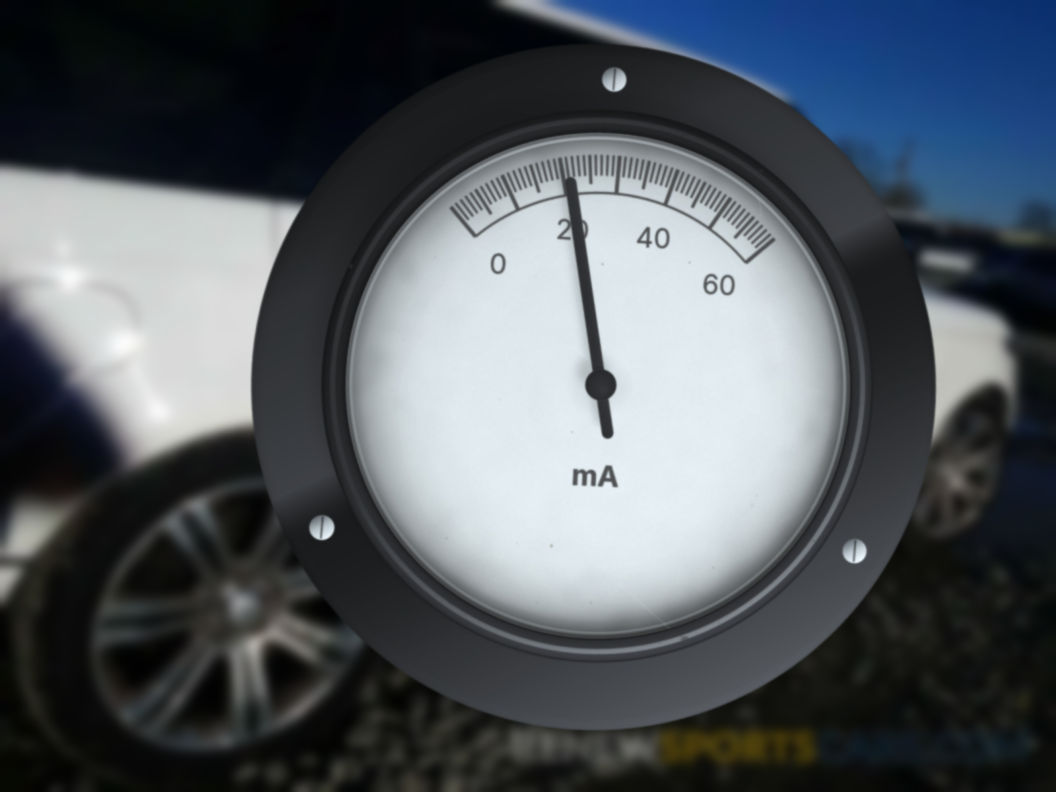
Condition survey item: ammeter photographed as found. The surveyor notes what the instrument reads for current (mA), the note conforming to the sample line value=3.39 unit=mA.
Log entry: value=21 unit=mA
